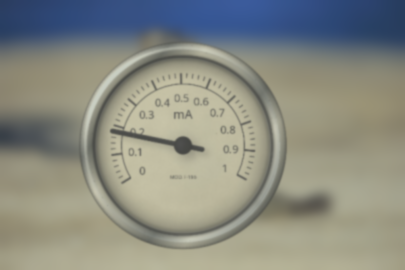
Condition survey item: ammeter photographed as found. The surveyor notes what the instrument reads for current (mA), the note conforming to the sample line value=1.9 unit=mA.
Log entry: value=0.18 unit=mA
